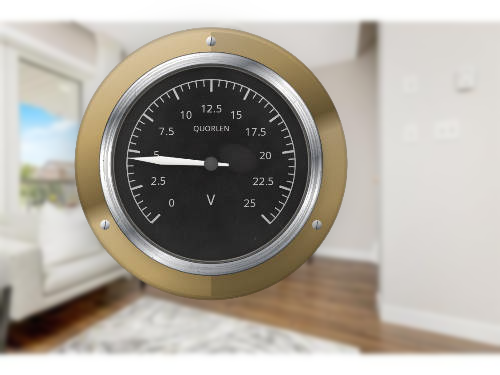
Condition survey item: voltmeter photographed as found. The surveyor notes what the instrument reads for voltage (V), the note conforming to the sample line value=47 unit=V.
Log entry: value=4.5 unit=V
